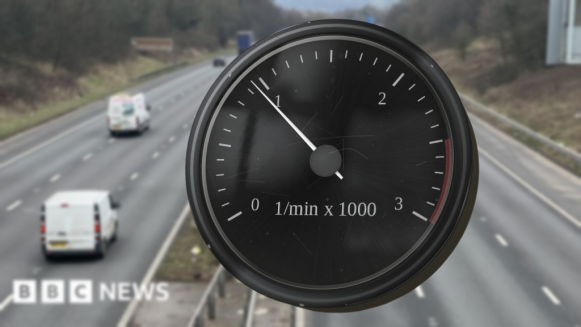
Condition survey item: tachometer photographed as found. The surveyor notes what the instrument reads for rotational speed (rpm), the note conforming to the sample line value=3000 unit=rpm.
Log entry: value=950 unit=rpm
